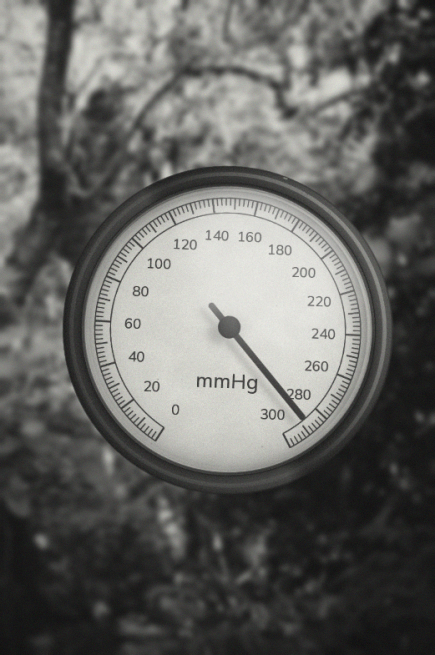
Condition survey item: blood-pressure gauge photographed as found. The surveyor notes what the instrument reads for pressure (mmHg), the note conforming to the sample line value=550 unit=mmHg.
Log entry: value=288 unit=mmHg
